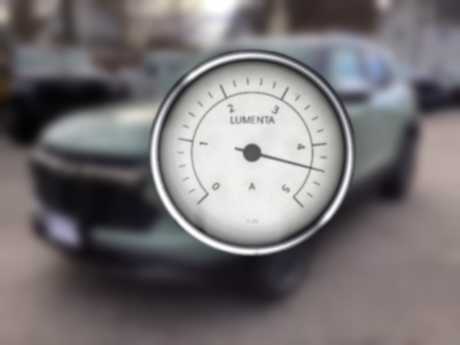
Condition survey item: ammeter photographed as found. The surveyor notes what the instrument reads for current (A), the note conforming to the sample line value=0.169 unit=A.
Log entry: value=4.4 unit=A
